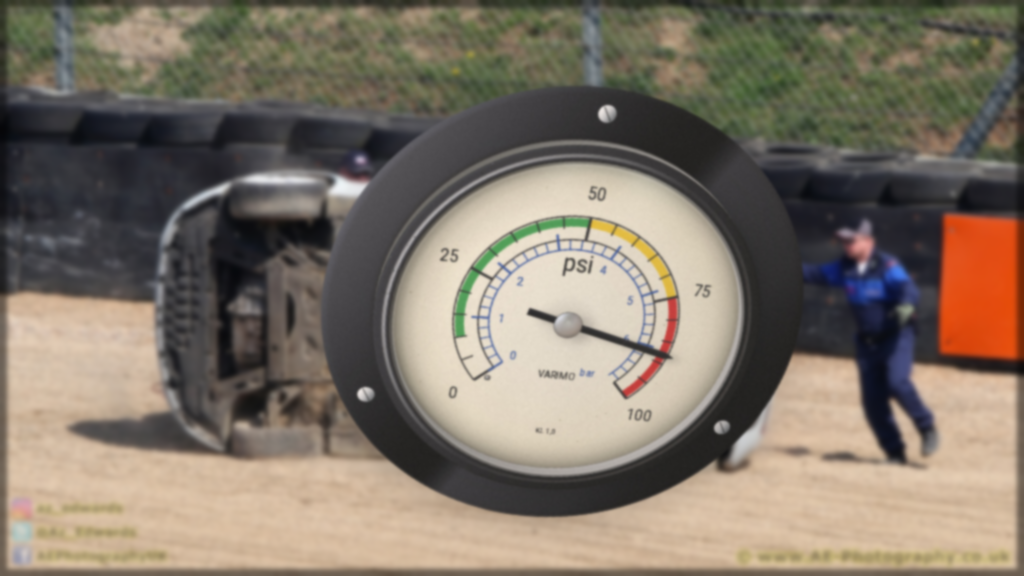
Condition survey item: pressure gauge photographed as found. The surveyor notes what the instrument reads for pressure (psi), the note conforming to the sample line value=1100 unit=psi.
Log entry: value=87.5 unit=psi
